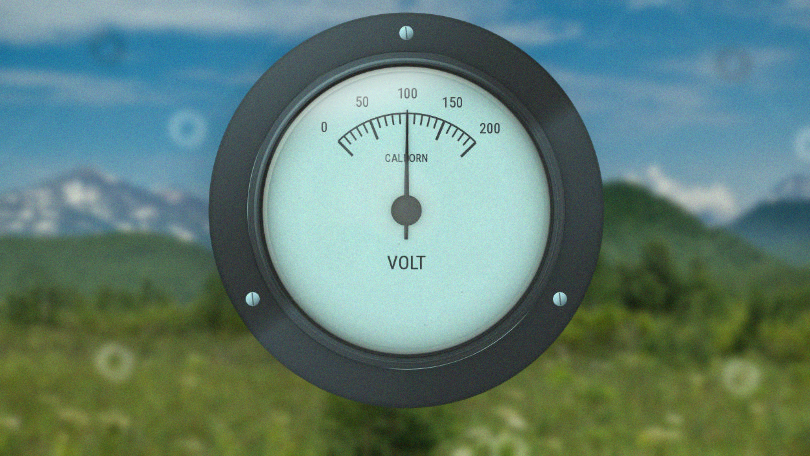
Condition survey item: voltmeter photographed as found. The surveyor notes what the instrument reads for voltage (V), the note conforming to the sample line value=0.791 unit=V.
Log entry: value=100 unit=V
